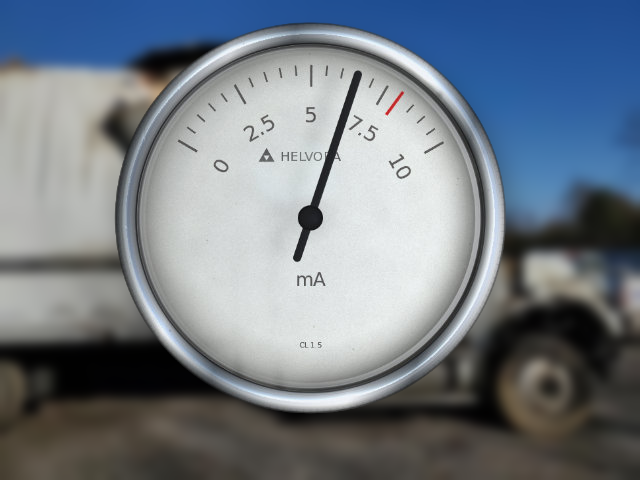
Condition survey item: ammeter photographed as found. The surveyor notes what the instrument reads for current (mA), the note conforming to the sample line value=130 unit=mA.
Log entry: value=6.5 unit=mA
